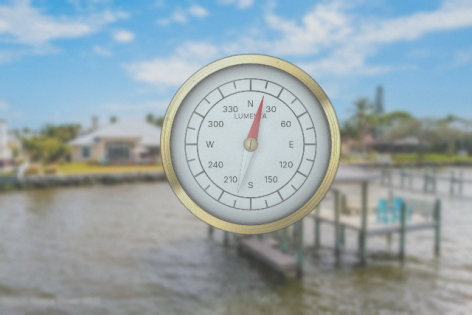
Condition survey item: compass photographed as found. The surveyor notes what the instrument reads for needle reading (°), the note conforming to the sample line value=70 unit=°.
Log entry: value=15 unit=°
